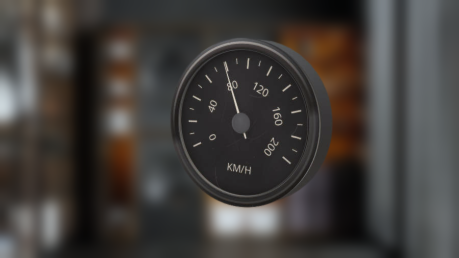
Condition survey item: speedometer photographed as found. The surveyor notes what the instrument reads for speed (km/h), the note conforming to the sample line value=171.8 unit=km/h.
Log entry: value=80 unit=km/h
